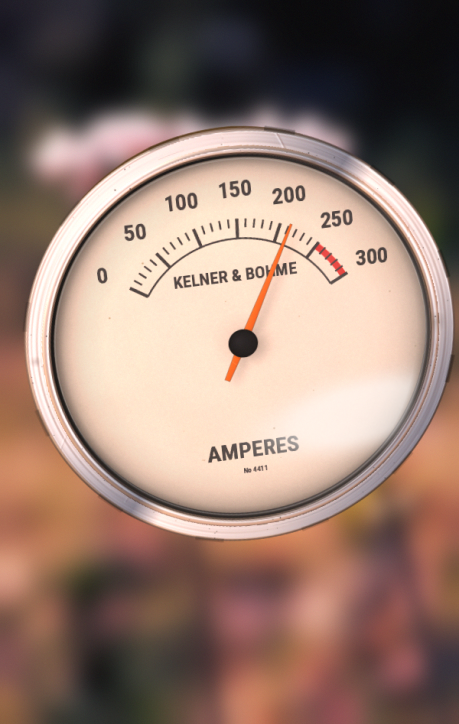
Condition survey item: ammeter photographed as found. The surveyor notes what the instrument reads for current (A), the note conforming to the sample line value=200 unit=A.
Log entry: value=210 unit=A
